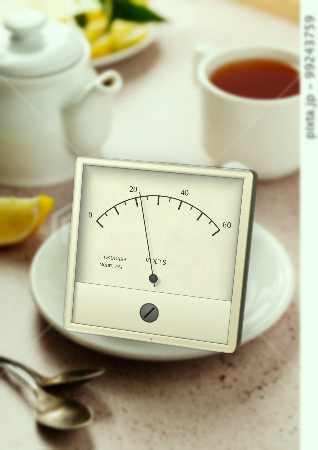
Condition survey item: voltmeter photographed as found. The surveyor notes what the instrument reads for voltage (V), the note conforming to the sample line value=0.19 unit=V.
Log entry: value=22.5 unit=V
